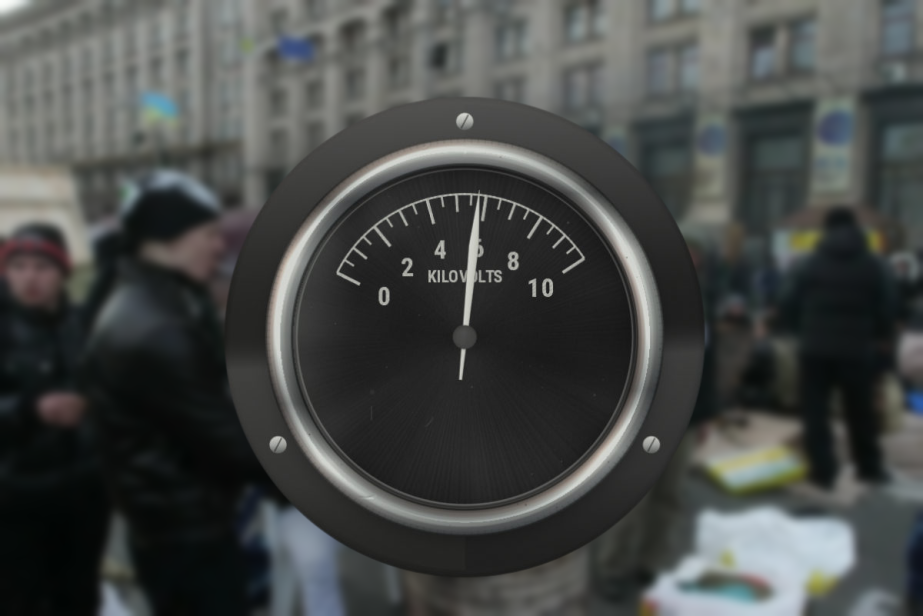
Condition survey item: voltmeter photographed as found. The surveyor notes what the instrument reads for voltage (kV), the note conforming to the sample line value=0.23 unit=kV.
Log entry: value=5.75 unit=kV
